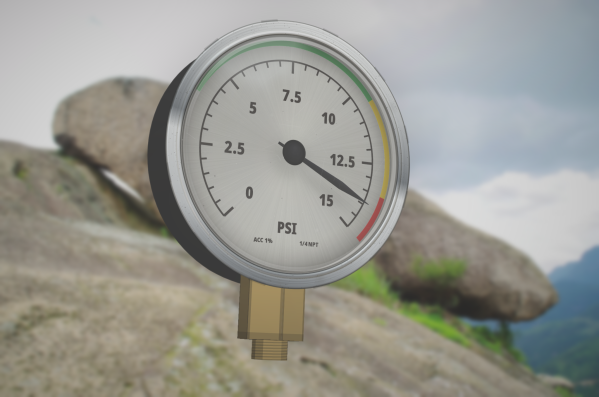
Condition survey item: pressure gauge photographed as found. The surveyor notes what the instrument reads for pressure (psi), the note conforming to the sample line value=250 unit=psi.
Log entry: value=14 unit=psi
